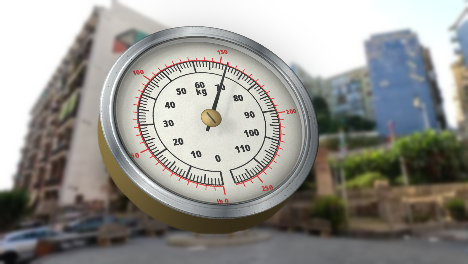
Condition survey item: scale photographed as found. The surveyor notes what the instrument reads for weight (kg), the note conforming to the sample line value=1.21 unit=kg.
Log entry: value=70 unit=kg
